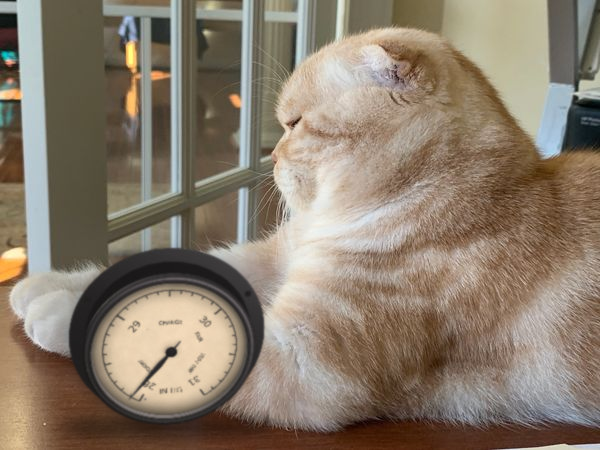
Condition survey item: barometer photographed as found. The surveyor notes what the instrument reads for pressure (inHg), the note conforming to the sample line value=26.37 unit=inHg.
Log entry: value=28.1 unit=inHg
